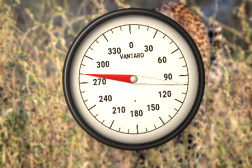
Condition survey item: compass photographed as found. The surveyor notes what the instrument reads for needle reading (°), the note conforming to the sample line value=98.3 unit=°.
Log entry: value=280 unit=°
